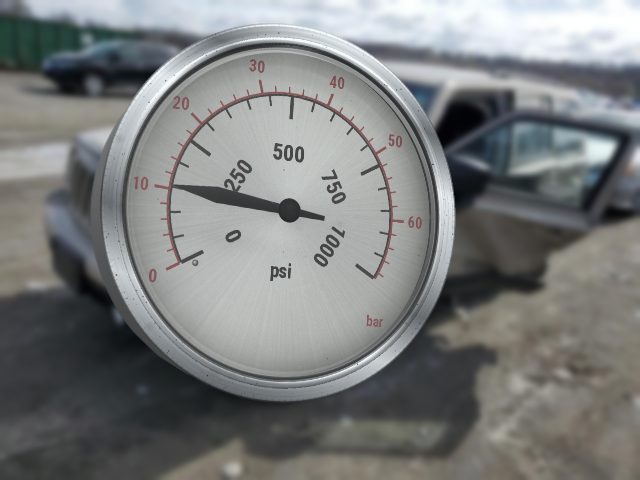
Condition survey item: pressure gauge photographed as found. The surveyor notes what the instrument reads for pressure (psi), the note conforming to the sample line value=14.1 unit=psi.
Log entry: value=150 unit=psi
